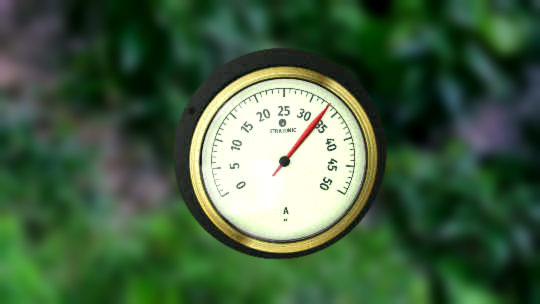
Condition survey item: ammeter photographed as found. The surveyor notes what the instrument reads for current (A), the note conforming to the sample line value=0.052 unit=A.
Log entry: value=33 unit=A
